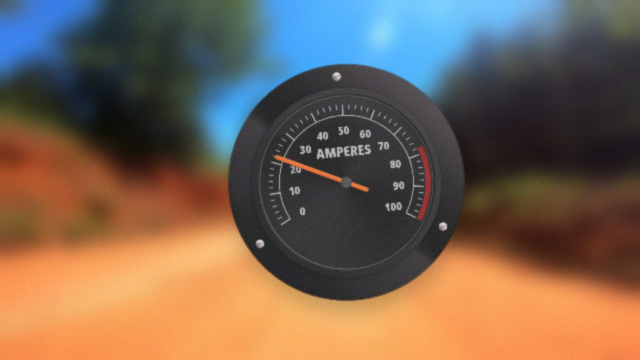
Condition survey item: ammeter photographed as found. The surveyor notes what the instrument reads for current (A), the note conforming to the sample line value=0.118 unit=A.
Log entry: value=22 unit=A
